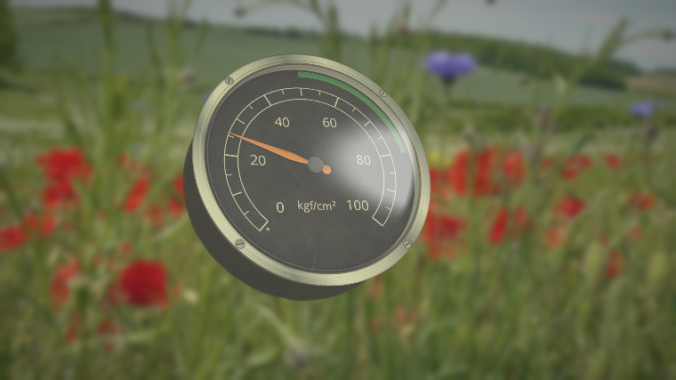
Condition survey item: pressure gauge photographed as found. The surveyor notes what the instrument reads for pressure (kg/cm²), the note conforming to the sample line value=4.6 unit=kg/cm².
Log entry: value=25 unit=kg/cm²
